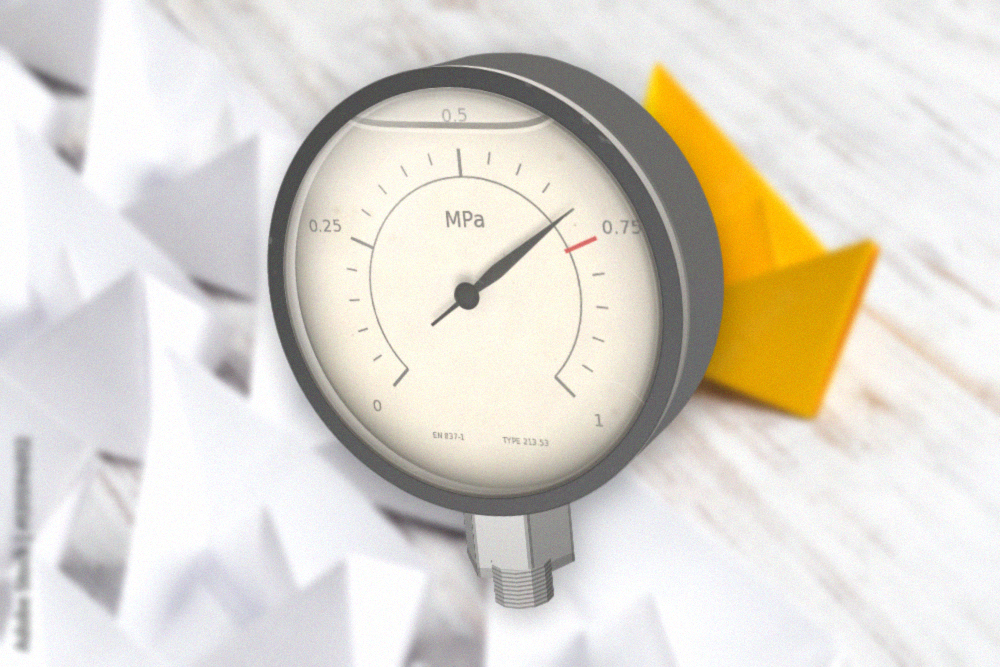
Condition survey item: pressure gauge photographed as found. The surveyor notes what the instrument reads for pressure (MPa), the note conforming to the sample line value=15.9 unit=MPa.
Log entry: value=0.7 unit=MPa
